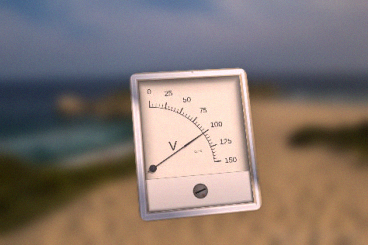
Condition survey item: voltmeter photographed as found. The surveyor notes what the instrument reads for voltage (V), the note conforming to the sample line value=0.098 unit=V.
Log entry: value=100 unit=V
